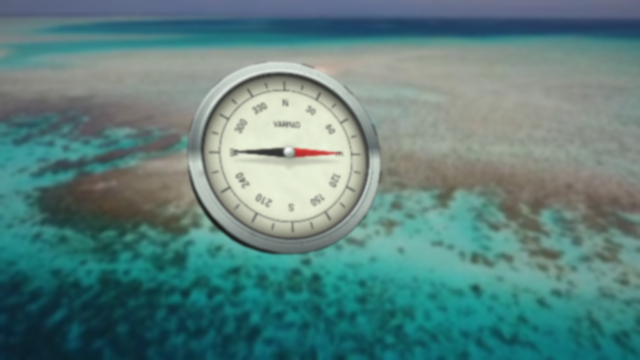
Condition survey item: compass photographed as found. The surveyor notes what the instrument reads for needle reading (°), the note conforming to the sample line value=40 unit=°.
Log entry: value=90 unit=°
